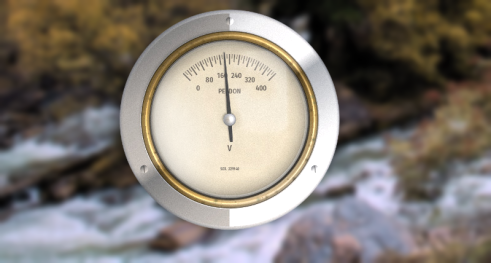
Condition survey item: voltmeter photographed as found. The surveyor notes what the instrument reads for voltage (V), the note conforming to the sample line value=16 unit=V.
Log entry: value=180 unit=V
